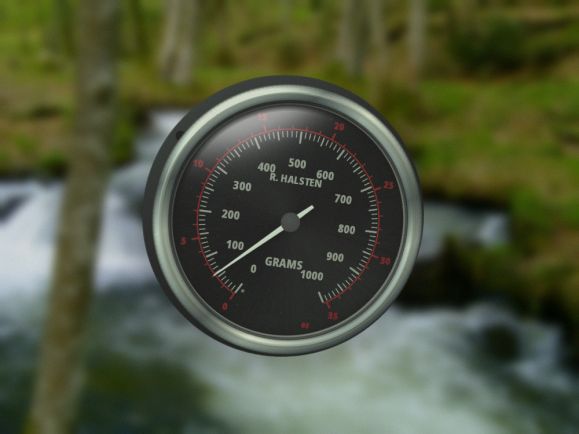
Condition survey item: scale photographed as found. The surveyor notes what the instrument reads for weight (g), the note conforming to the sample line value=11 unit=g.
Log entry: value=60 unit=g
